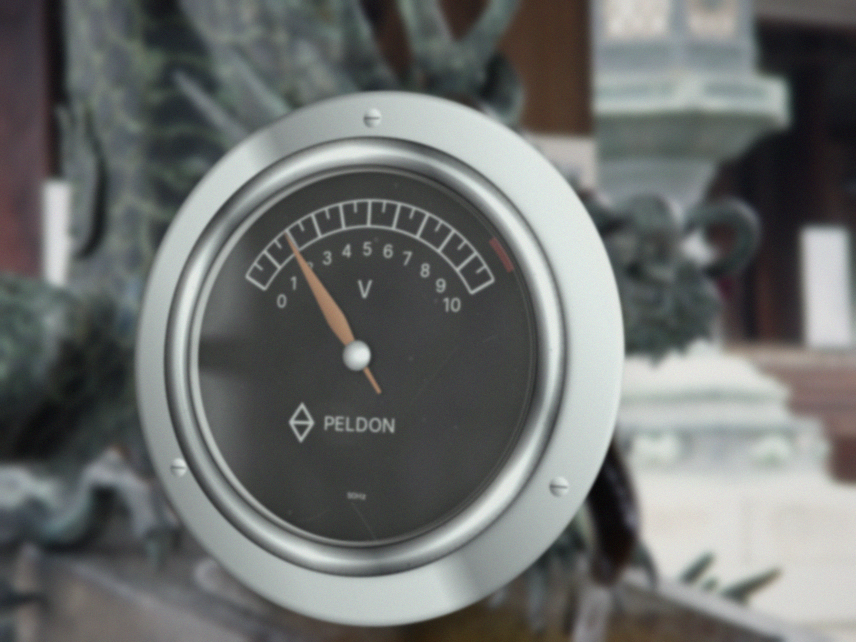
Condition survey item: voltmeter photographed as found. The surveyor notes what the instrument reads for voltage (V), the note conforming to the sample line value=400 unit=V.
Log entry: value=2 unit=V
